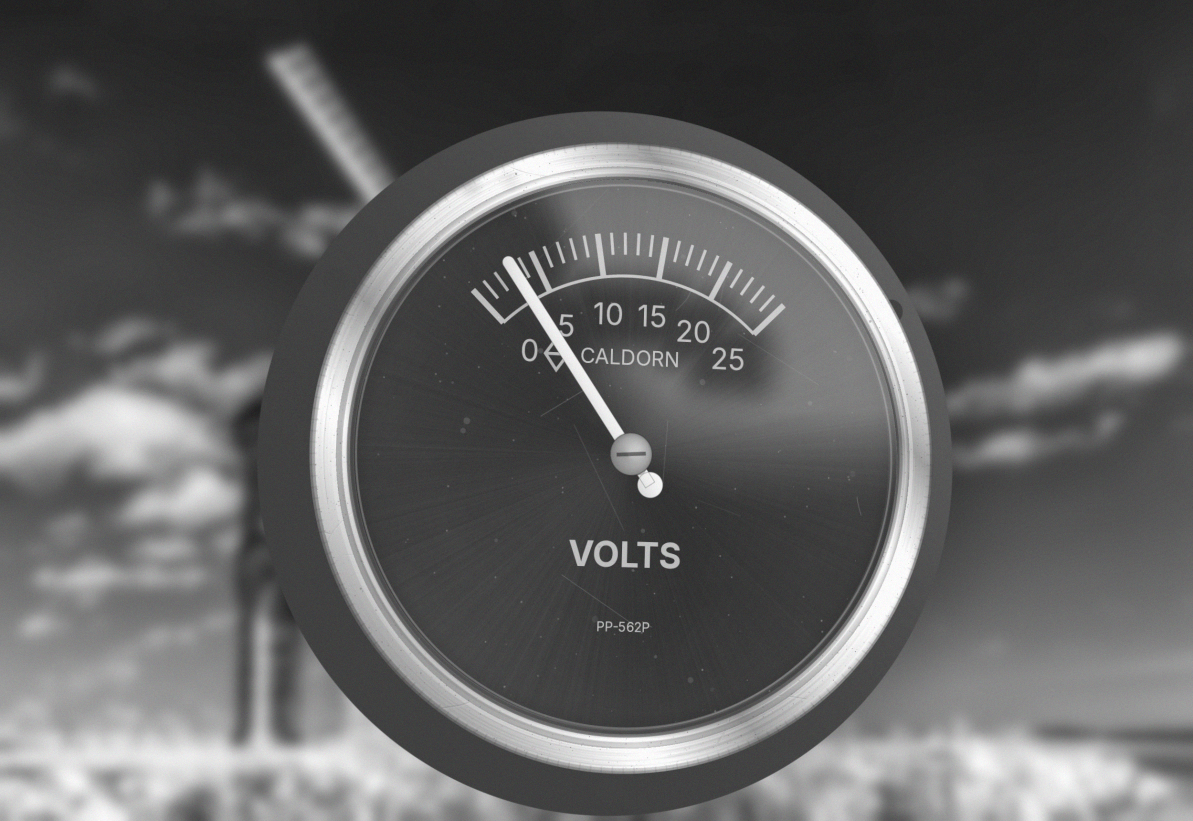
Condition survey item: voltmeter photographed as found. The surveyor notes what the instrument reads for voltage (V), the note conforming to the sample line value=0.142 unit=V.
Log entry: value=3 unit=V
